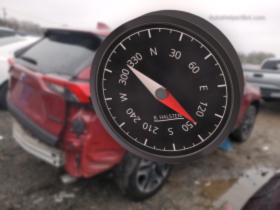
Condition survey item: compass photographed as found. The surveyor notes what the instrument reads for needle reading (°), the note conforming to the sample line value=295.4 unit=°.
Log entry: value=140 unit=°
